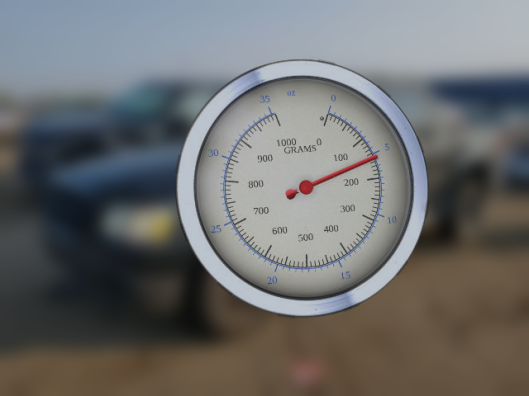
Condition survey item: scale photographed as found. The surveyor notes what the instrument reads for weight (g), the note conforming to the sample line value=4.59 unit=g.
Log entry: value=150 unit=g
